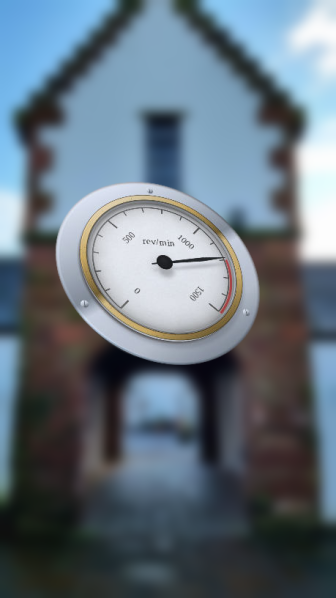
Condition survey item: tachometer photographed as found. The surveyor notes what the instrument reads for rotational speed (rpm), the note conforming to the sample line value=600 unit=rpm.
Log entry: value=1200 unit=rpm
